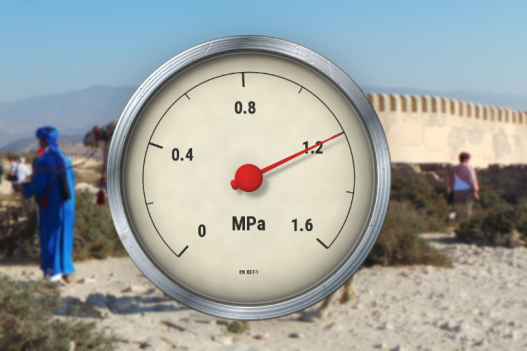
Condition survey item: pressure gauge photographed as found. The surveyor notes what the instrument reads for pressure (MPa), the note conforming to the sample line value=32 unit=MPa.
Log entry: value=1.2 unit=MPa
